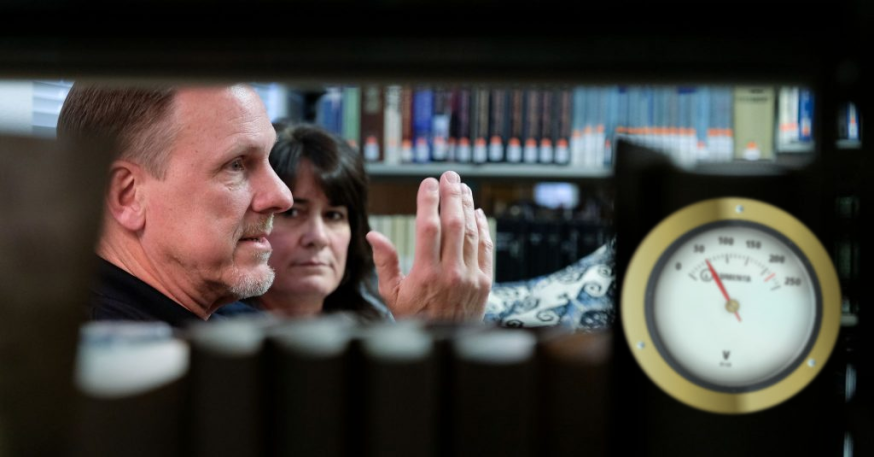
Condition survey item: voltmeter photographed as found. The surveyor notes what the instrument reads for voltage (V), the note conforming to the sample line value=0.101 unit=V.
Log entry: value=50 unit=V
